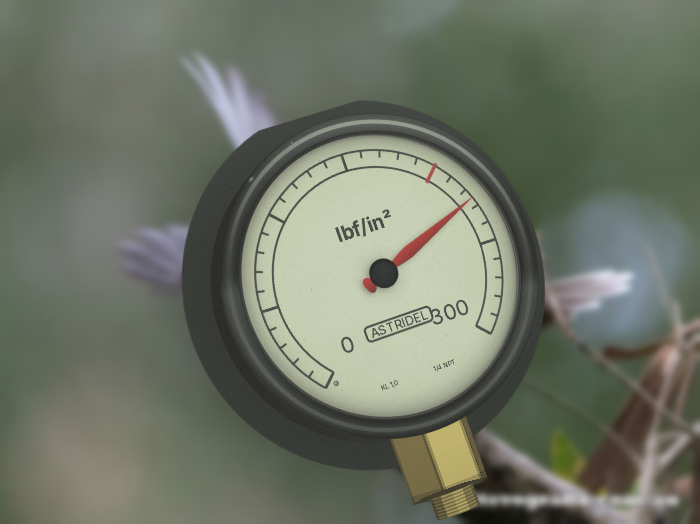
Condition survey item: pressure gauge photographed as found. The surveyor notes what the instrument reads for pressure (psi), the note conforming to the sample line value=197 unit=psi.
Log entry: value=225 unit=psi
